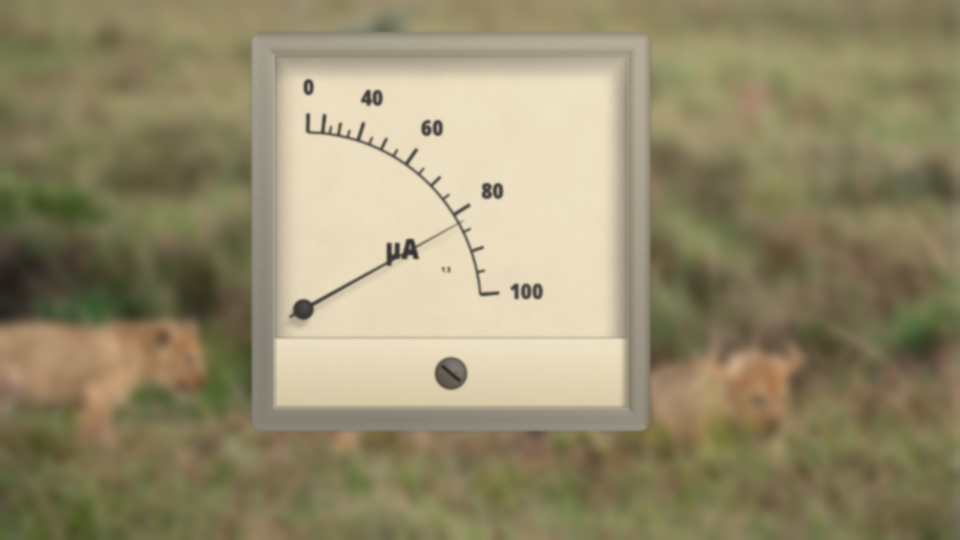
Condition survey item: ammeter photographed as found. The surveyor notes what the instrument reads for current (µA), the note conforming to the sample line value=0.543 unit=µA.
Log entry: value=82.5 unit=µA
